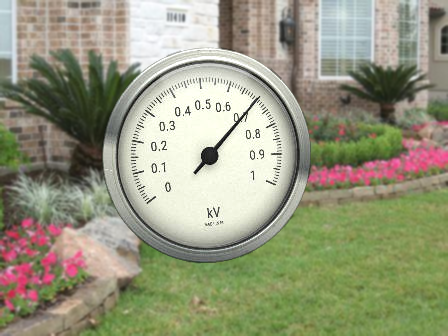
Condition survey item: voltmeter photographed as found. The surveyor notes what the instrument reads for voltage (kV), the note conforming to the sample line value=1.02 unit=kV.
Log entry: value=0.7 unit=kV
